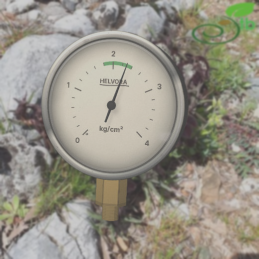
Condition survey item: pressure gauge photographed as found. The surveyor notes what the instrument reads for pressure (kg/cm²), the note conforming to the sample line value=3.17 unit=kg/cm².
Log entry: value=2.3 unit=kg/cm²
